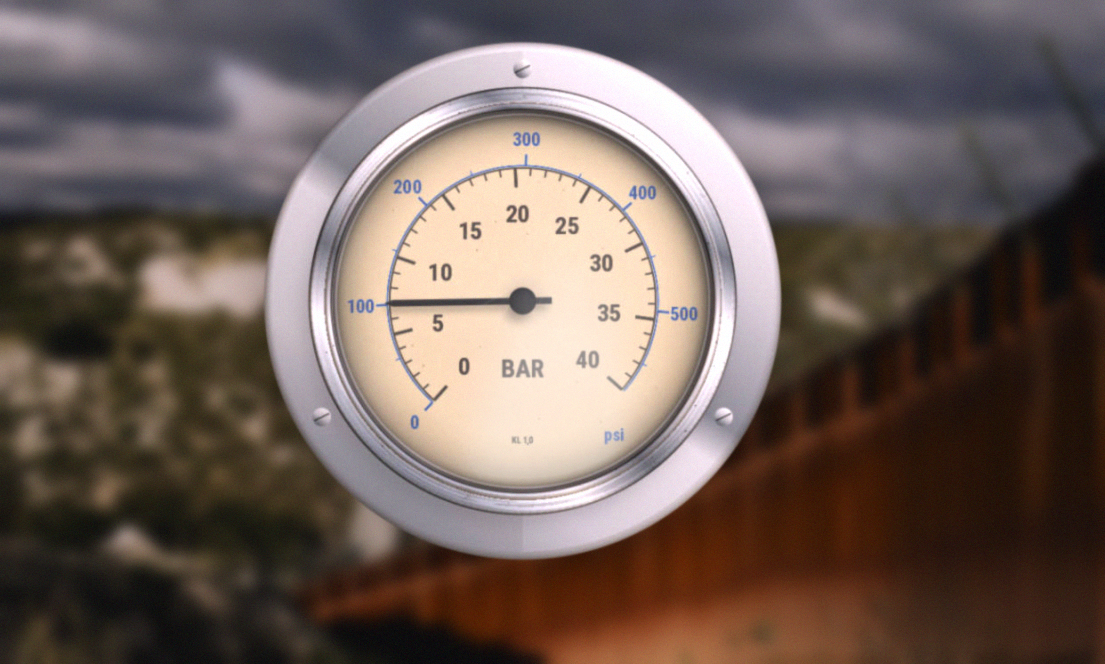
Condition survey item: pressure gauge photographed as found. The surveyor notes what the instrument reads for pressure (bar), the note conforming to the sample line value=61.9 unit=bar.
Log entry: value=7 unit=bar
